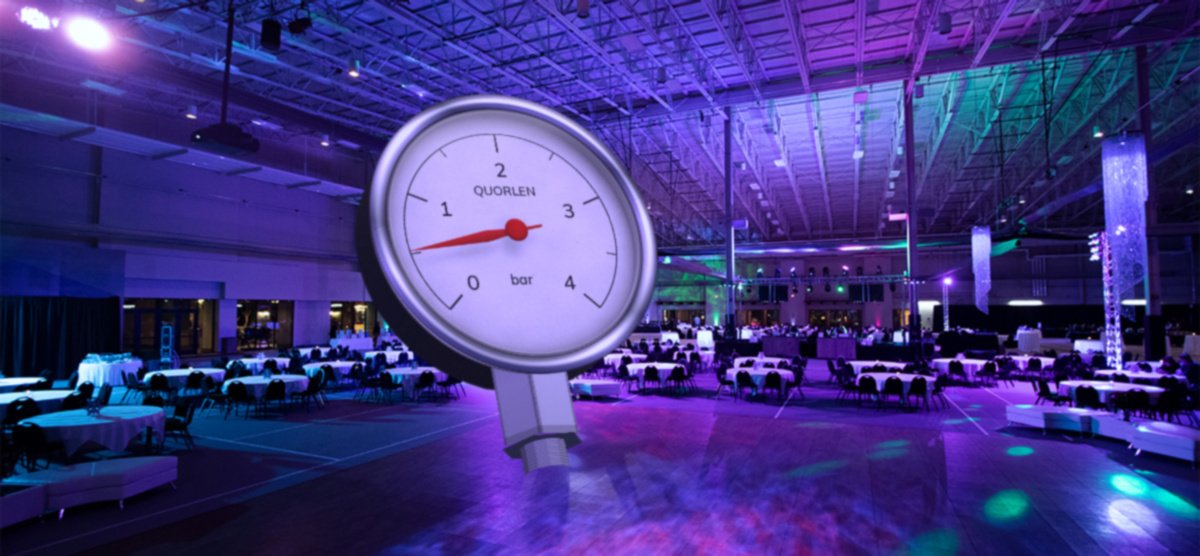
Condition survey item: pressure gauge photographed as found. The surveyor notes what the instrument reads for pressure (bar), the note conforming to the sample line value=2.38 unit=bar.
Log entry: value=0.5 unit=bar
